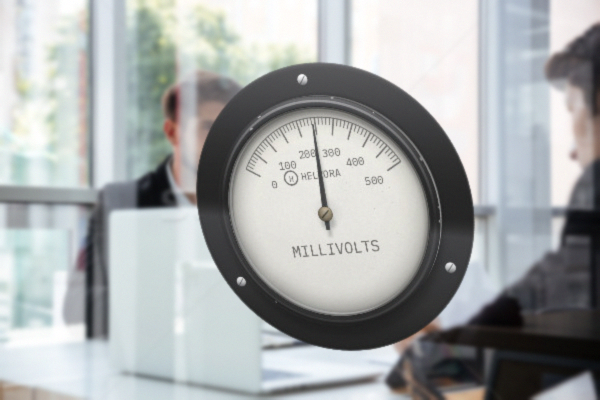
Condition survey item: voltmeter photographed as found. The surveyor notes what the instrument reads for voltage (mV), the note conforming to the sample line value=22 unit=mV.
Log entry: value=250 unit=mV
